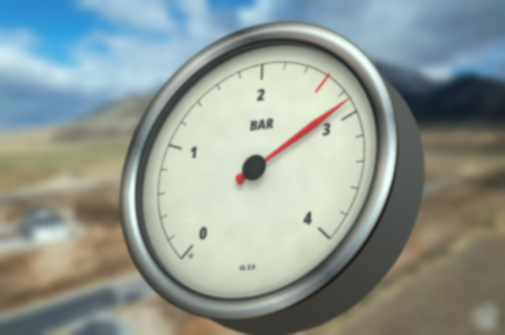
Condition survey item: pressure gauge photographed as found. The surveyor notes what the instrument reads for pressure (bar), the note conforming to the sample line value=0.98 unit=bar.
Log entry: value=2.9 unit=bar
